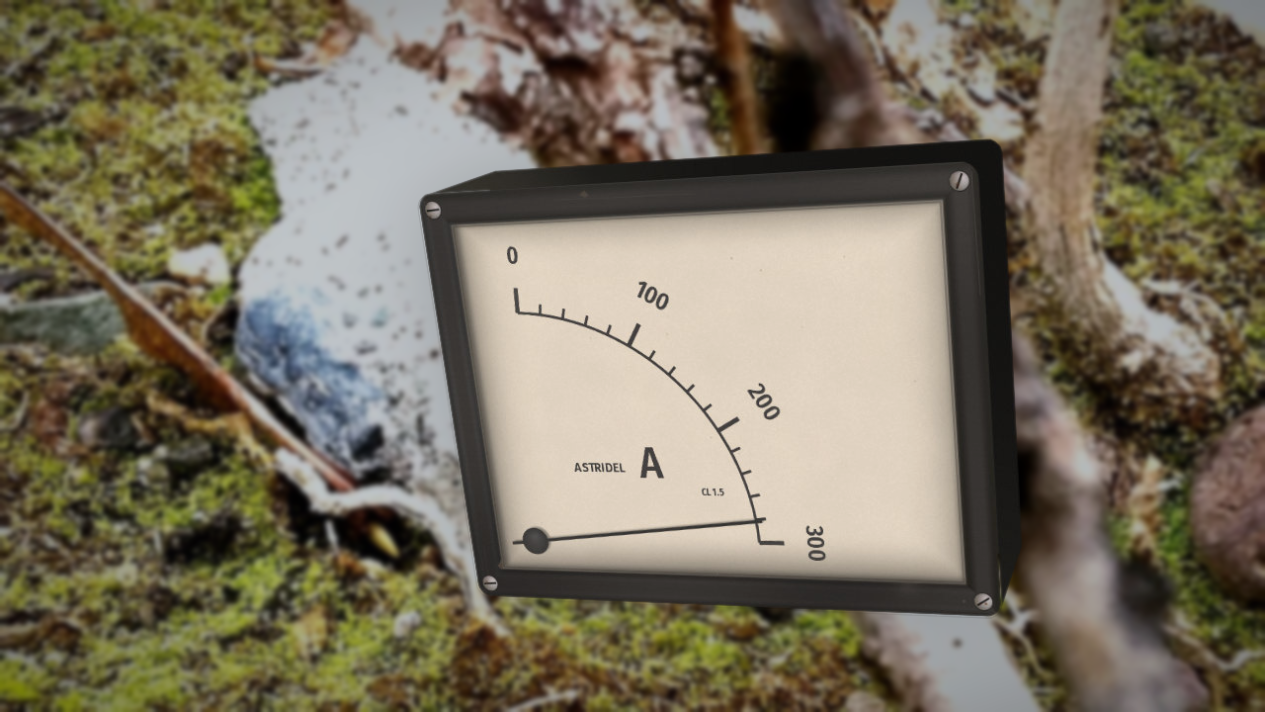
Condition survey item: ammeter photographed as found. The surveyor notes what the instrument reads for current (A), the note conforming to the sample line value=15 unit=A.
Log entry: value=280 unit=A
